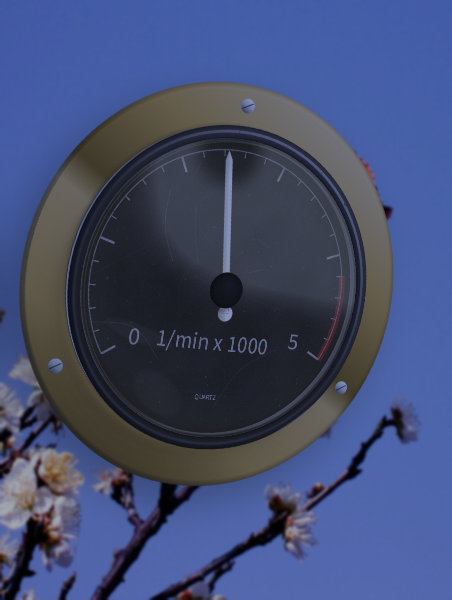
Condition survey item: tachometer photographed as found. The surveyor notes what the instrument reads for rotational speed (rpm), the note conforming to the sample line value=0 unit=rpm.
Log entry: value=2400 unit=rpm
